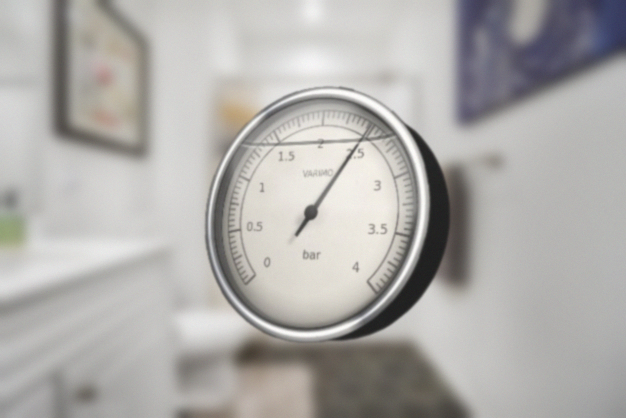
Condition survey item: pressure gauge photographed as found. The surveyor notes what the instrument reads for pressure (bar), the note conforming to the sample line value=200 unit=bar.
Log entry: value=2.5 unit=bar
